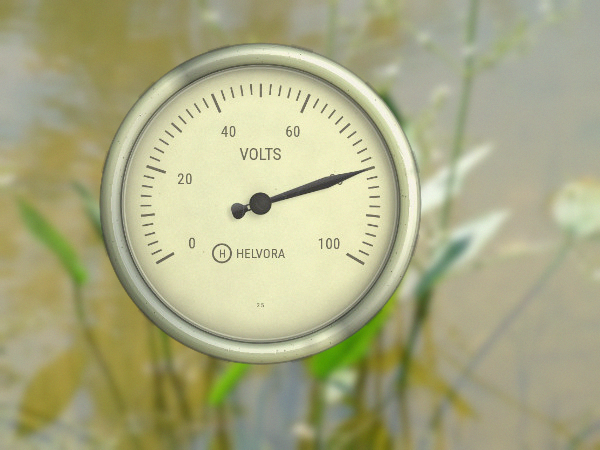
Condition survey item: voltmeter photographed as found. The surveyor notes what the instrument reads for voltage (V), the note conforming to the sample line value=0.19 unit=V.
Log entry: value=80 unit=V
